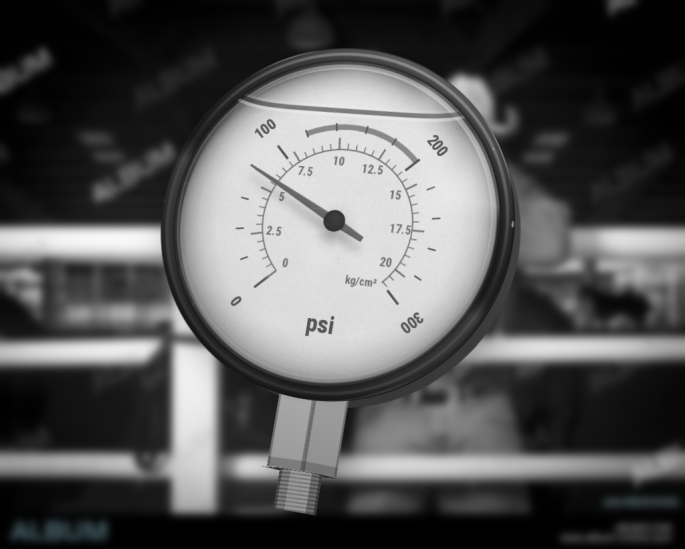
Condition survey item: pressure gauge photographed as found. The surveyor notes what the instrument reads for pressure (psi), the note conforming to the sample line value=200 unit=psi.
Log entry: value=80 unit=psi
